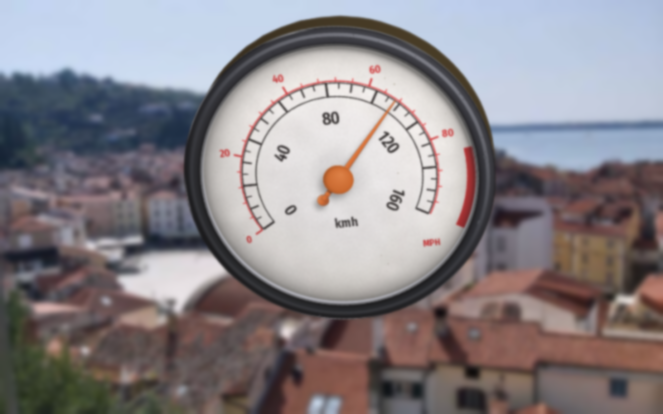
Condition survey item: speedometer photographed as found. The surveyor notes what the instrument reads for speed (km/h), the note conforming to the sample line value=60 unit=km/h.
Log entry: value=107.5 unit=km/h
